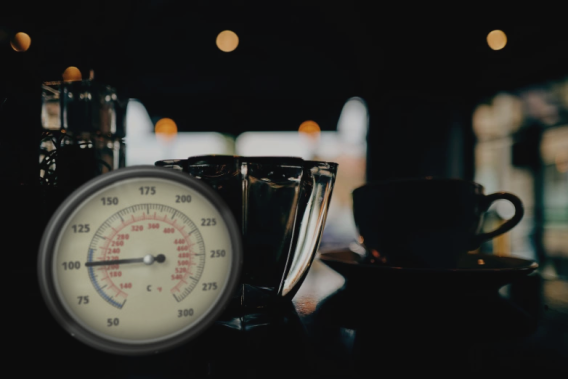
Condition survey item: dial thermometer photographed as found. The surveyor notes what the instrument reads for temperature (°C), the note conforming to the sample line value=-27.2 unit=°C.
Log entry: value=100 unit=°C
